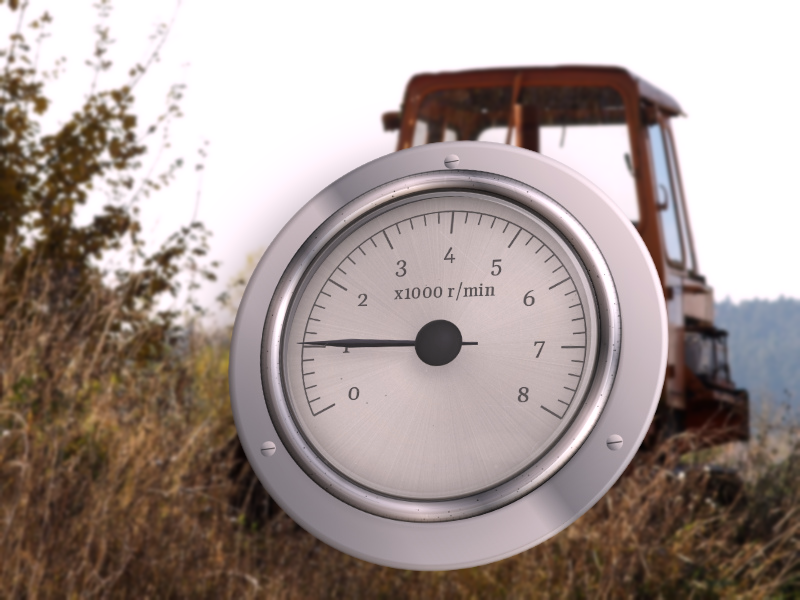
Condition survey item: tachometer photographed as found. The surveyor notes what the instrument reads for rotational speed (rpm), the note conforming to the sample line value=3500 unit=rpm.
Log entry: value=1000 unit=rpm
